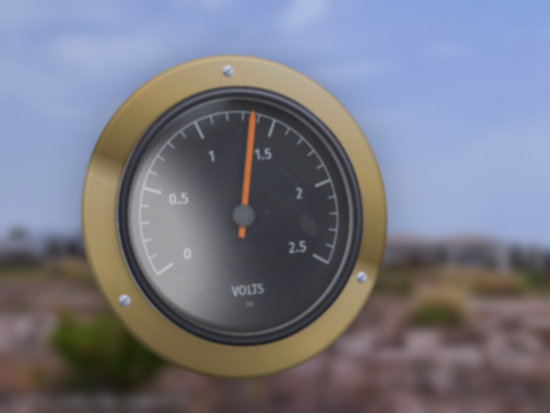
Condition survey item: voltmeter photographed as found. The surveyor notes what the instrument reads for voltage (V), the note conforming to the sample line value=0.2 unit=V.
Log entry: value=1.35 unit=V
